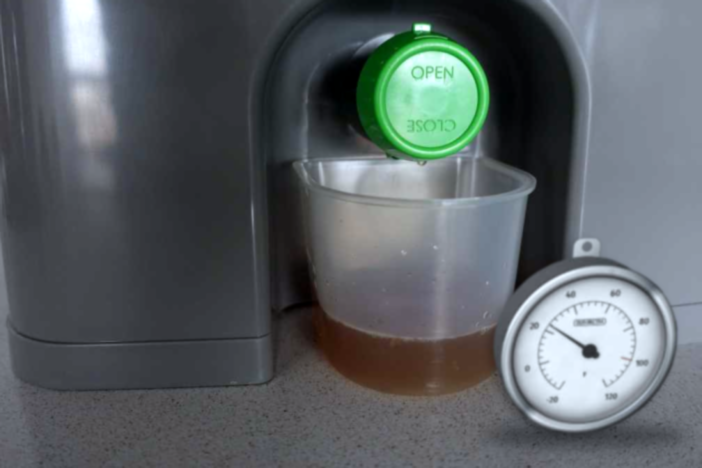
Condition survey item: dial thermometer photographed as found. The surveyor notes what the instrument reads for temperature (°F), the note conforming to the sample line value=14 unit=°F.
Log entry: value=24 unit=°F
